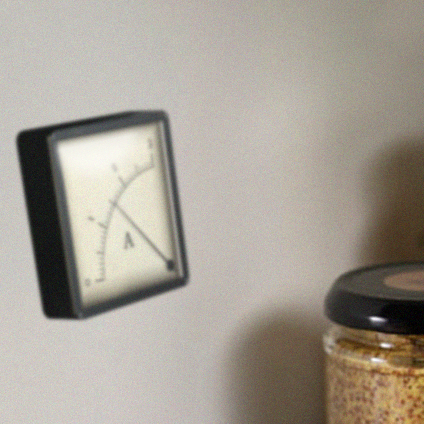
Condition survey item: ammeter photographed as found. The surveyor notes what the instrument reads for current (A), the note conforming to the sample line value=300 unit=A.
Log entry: value=1.5 unit=A
